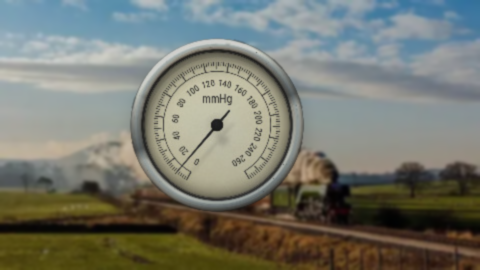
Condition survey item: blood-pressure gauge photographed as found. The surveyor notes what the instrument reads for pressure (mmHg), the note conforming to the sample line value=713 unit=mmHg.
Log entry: value=10 unit=mmHg
